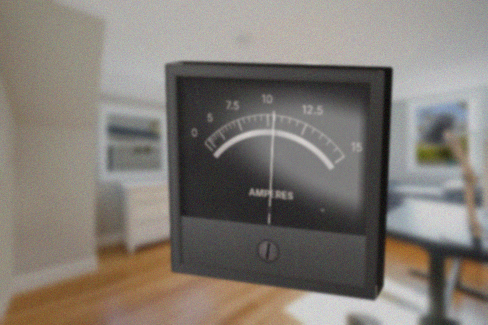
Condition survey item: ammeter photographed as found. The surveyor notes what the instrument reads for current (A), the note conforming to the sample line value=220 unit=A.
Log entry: value=10.5 unit=A
